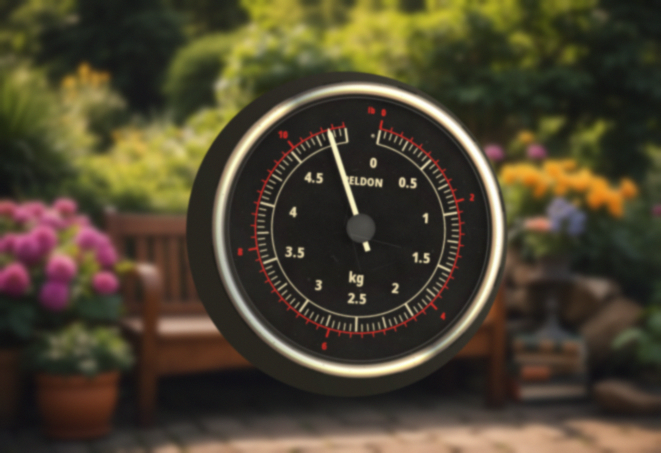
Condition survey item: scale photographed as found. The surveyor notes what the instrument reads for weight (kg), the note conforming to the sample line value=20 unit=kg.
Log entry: value=4.85 unit=kg
